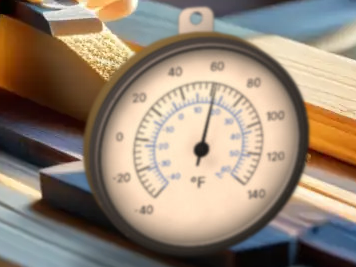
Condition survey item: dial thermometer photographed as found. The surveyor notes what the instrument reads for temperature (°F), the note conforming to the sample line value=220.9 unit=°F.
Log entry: value=60 unit=°F
